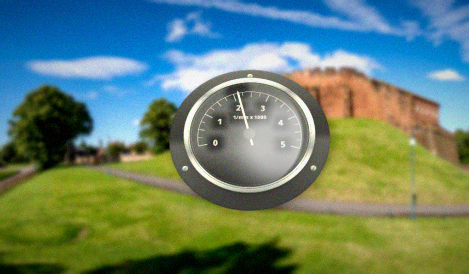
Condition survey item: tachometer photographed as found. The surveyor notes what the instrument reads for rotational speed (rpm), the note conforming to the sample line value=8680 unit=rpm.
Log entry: value=2125 unit=rpm
